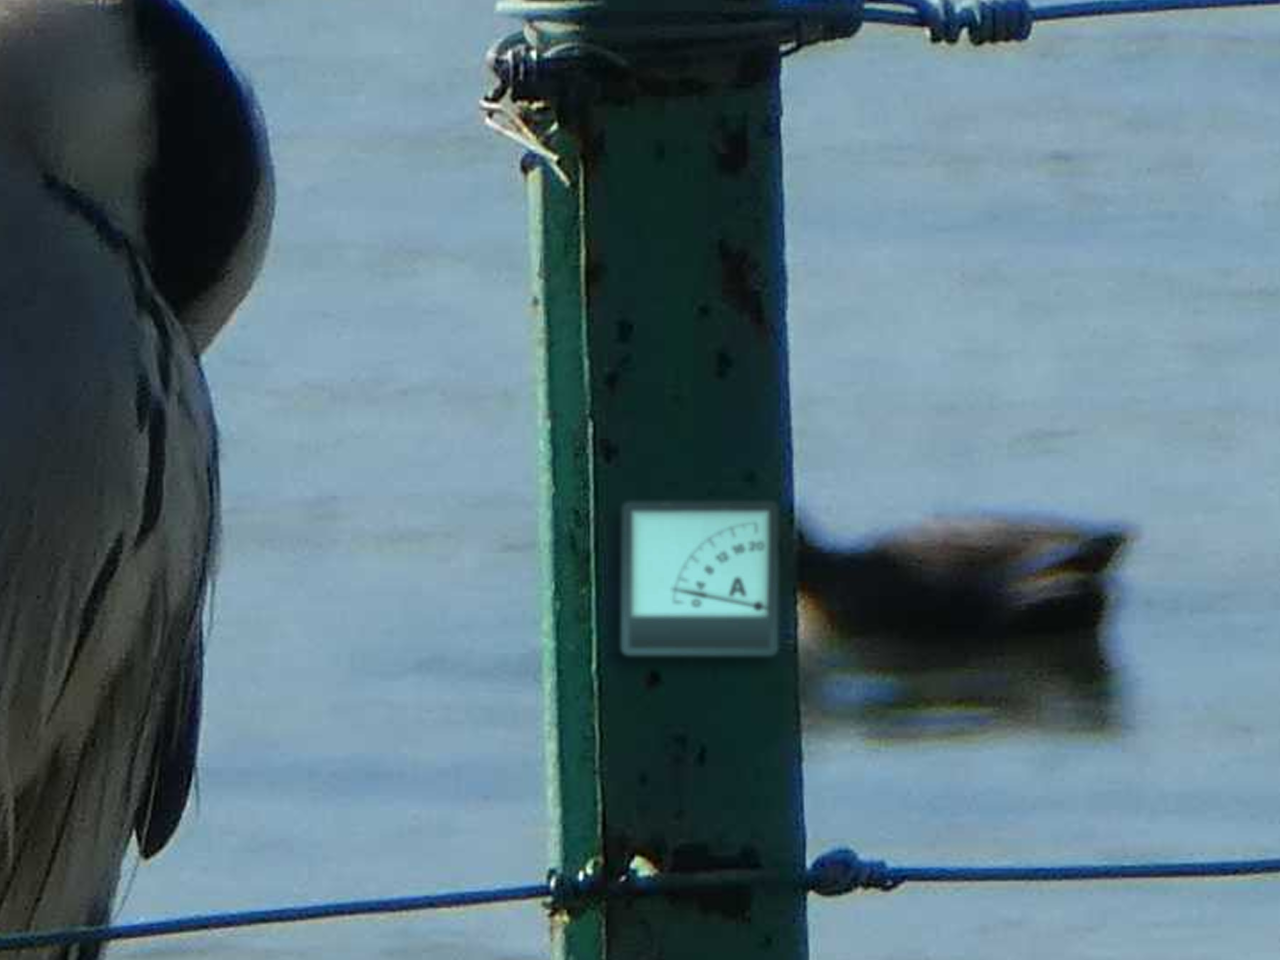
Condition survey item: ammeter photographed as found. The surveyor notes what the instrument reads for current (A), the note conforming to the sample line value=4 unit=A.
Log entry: value=2 unit=A
